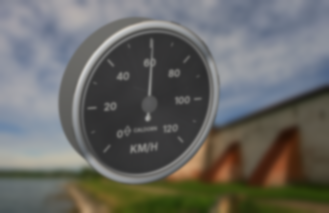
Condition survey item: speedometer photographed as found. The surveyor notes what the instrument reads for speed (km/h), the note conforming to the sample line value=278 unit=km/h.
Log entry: value=60 unit=km/h
